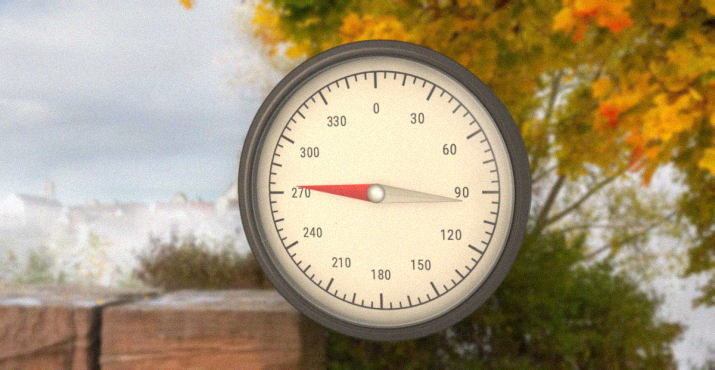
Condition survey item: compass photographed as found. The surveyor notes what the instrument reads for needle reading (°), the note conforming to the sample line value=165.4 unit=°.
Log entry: value=275 unit=°
